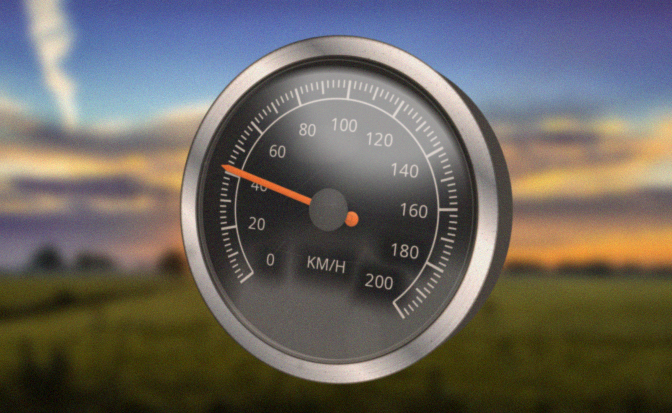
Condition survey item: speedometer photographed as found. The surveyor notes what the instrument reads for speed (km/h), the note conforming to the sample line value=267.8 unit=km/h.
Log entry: value=42 unit=km/h
